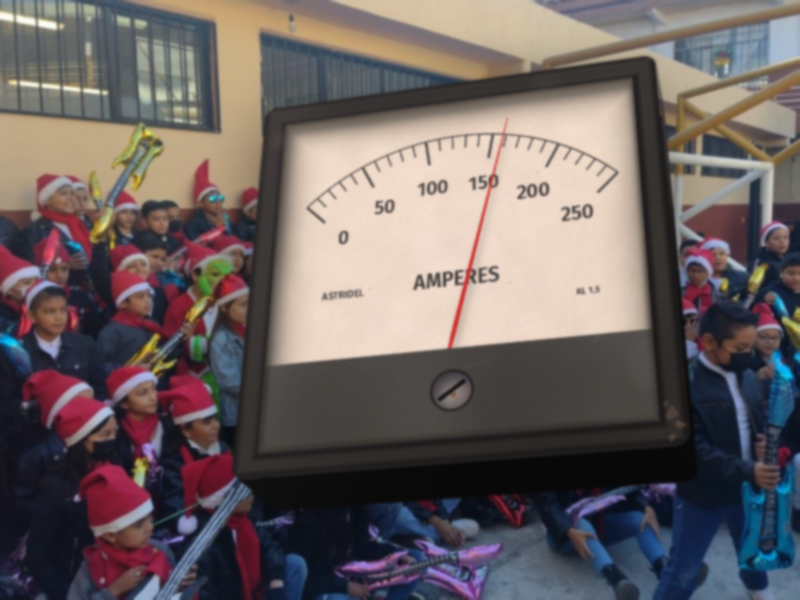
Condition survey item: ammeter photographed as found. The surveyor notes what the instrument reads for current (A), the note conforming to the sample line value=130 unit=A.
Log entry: value=160 unit=A
